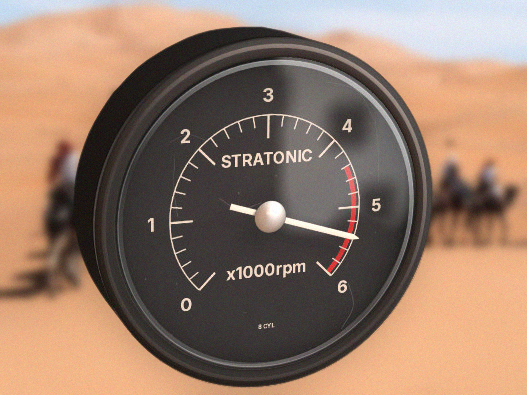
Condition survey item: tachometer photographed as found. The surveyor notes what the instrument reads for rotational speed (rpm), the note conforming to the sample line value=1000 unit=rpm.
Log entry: value=5400 unit=rpm
